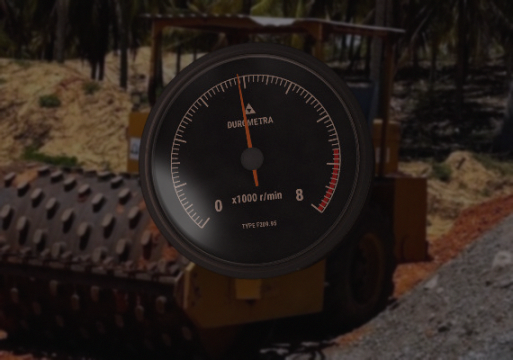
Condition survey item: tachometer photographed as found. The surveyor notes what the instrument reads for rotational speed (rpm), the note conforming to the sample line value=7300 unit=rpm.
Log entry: value=3900 unit=rpm
